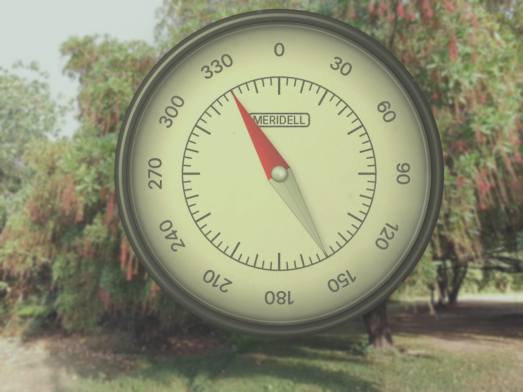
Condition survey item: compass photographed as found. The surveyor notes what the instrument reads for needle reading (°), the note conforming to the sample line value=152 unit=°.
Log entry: value=330 unit=°
